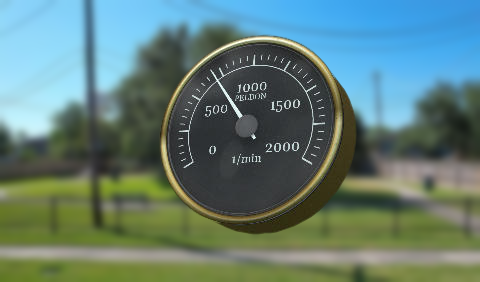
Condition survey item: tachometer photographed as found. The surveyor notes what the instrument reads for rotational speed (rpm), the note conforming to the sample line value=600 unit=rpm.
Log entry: value=700 unit=rpm
